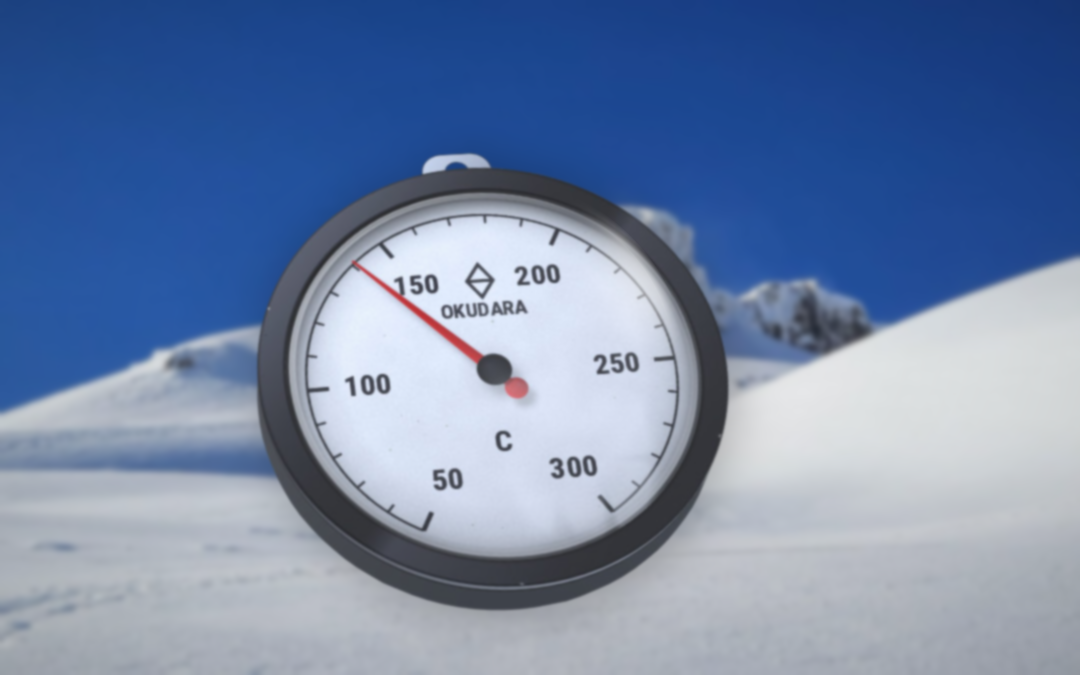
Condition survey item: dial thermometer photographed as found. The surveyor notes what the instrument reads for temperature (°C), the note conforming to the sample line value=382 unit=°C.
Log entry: value=140 unit=°C
